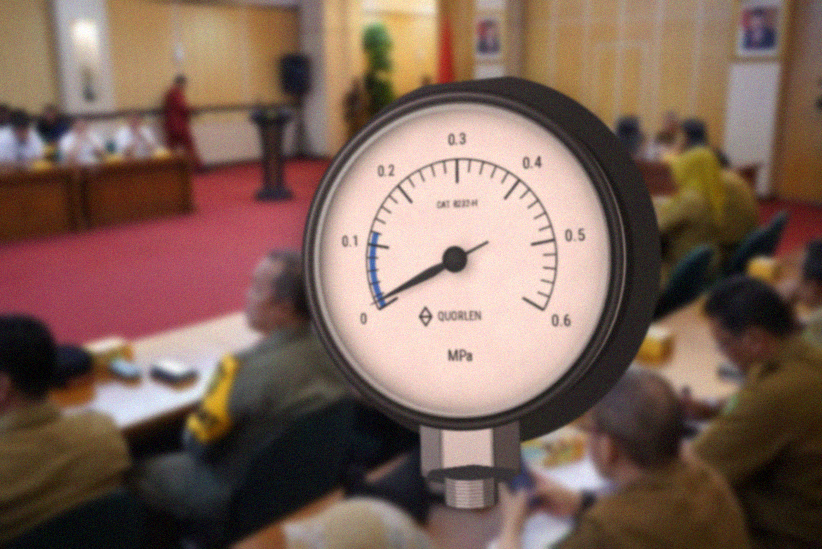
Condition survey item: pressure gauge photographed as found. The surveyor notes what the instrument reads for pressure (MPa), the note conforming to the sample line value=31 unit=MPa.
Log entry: value=0.01 unit=MPa
